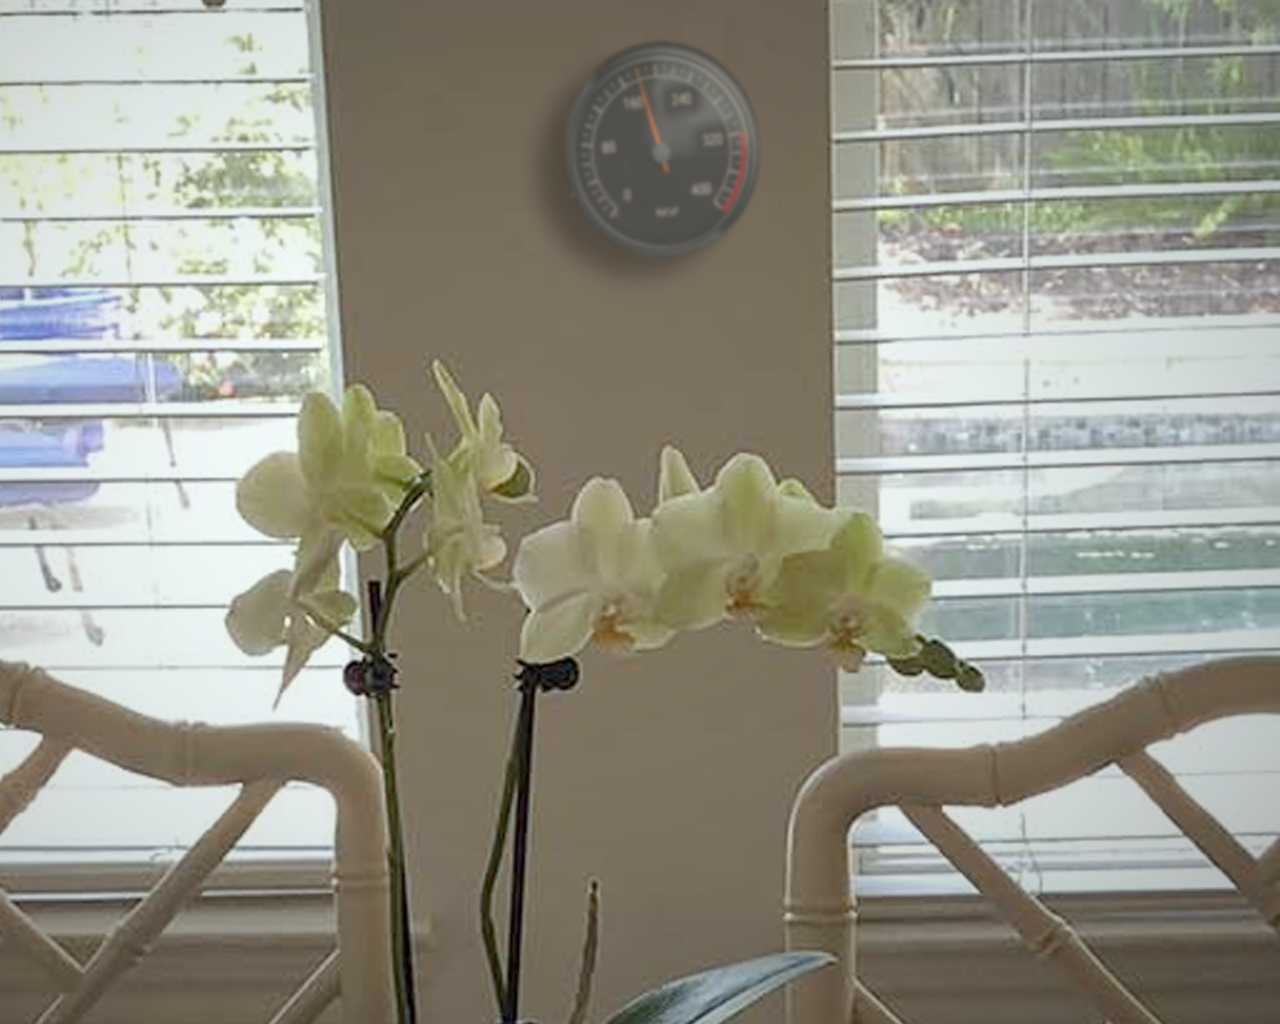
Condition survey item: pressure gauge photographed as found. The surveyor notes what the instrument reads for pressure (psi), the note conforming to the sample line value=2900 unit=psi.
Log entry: value=180 unit=psi
